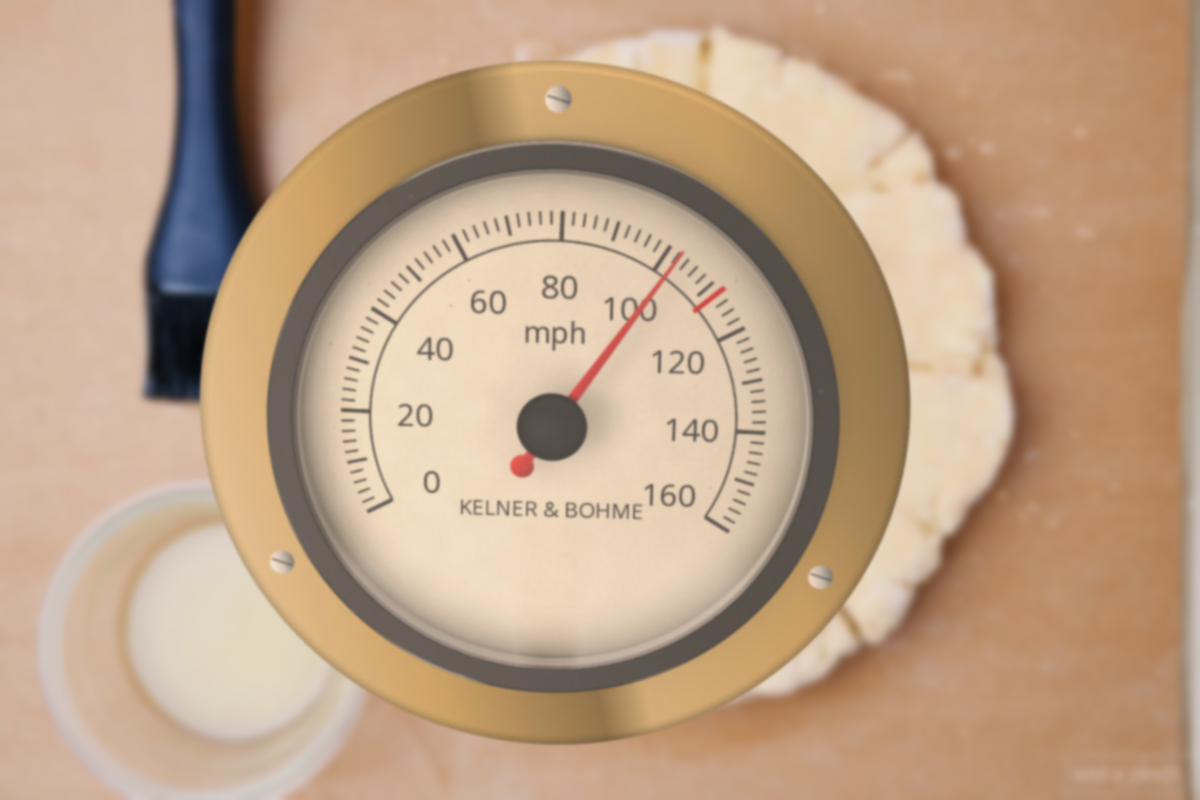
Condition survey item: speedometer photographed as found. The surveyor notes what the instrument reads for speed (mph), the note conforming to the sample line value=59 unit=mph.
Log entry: value=102 unit=mph
